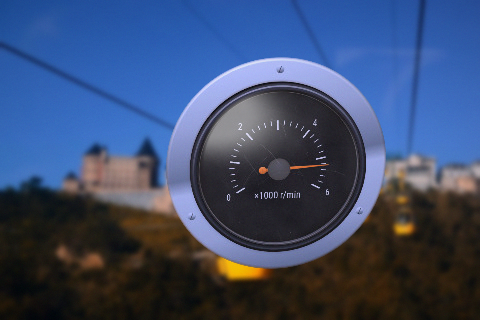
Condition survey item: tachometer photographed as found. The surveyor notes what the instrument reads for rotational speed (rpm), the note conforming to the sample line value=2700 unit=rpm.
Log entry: value=5200 unit=rpm
